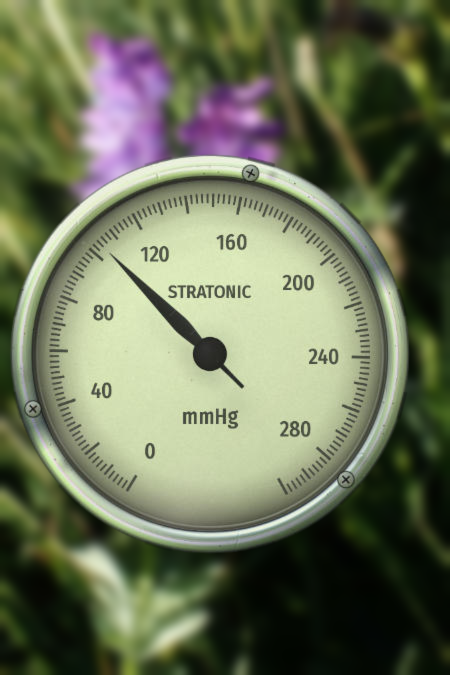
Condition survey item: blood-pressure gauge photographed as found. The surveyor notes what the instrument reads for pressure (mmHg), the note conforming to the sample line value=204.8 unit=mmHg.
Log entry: value=104 unit=mmHg
